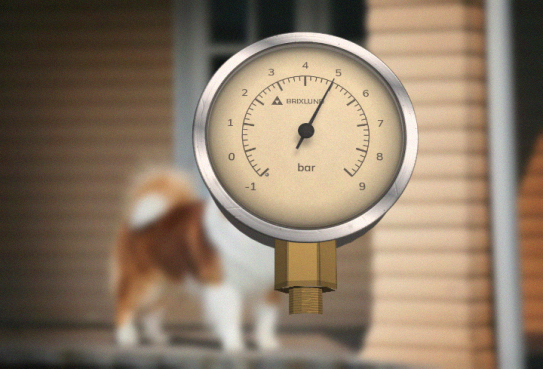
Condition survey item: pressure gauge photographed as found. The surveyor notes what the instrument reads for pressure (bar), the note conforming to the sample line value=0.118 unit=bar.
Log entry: value=5 unit=bar
